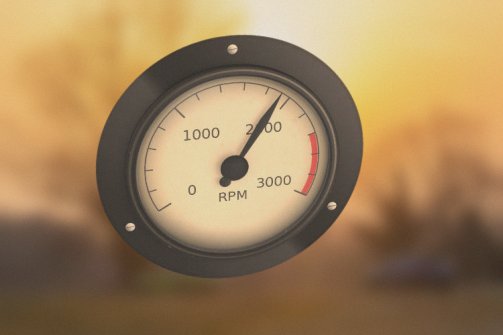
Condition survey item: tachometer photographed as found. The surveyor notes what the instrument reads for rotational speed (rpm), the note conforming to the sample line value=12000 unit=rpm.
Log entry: value=1900 unit=rpm
